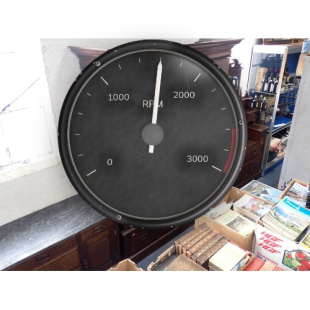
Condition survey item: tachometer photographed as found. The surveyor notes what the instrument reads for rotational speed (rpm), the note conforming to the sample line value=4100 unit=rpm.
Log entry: value=1600 unit=rpm
